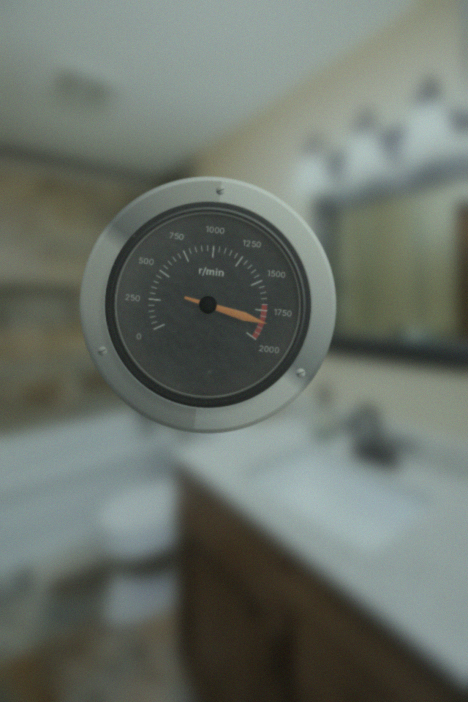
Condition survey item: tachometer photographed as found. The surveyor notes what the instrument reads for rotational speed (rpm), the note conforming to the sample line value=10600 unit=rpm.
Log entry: value=1850 unit=rpm
